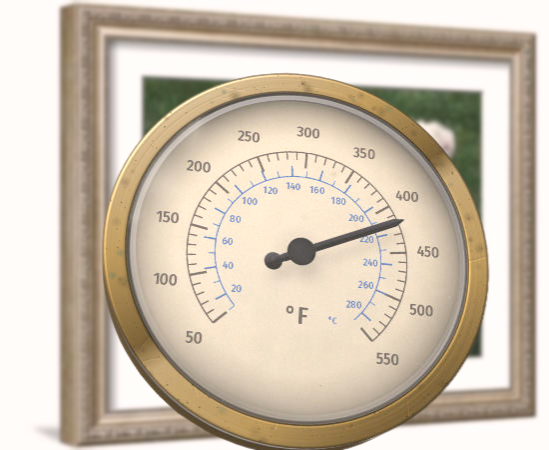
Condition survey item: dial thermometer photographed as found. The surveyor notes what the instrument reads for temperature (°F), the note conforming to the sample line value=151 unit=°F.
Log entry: value=420 unit=°F
